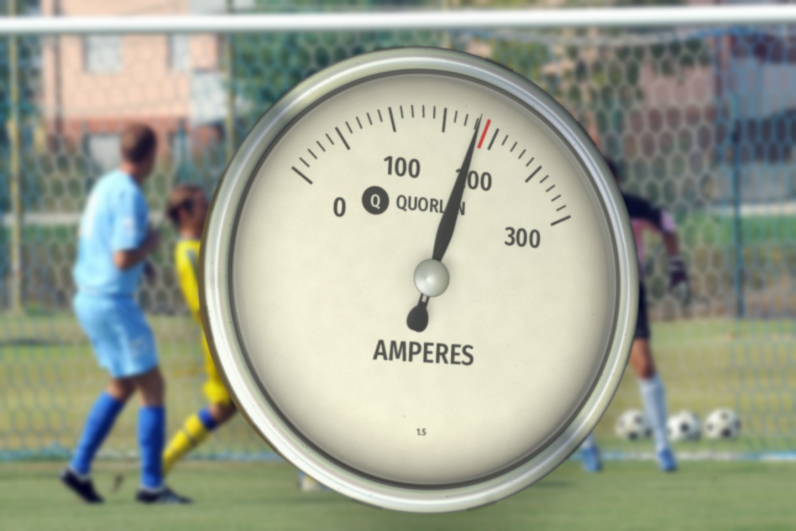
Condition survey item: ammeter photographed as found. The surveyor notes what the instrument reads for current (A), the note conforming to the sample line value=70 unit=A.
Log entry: value=180 unit=A
